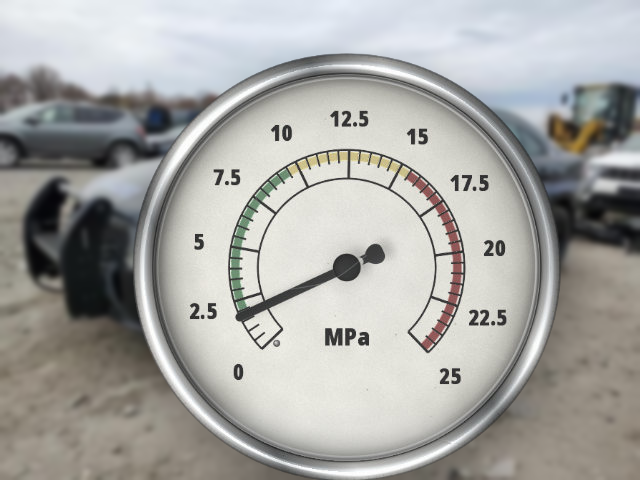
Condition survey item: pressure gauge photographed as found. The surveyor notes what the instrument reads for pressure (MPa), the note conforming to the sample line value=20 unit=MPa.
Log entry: value=1.75 unit=MPa
